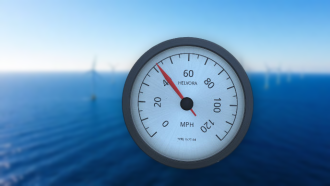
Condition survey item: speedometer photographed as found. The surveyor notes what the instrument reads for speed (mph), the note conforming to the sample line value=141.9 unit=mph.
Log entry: value=42.5 unit=mph
